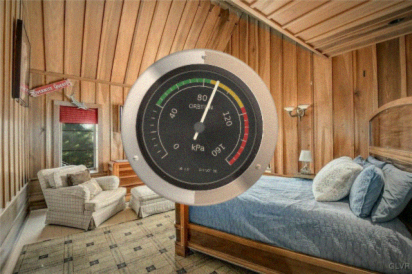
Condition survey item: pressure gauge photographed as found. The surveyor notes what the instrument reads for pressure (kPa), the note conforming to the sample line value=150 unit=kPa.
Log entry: value=90 unit=kPa
